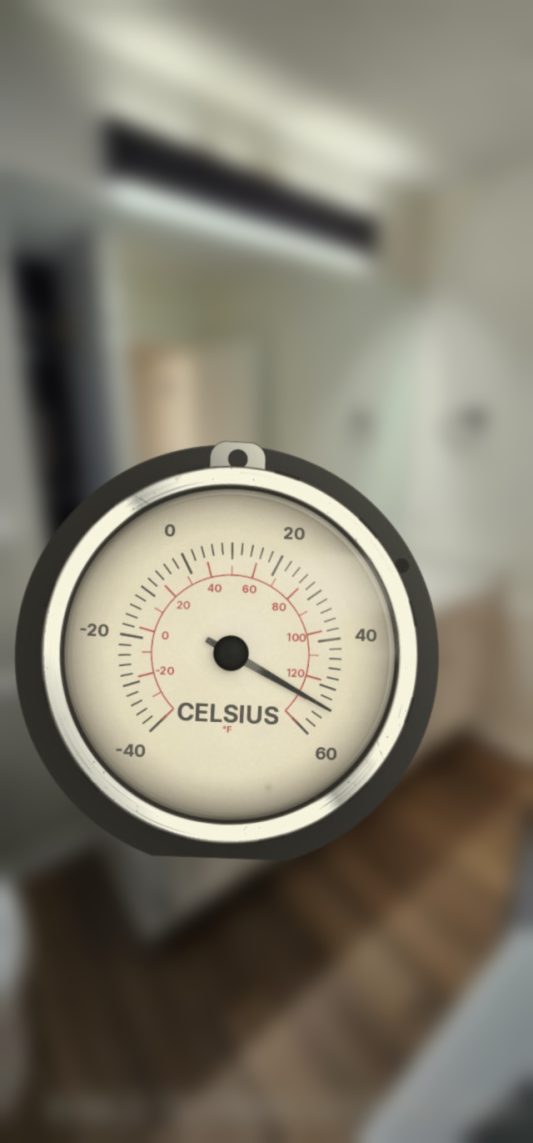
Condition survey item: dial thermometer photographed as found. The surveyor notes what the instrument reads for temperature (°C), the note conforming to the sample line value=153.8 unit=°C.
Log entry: value=54 unit=°C
